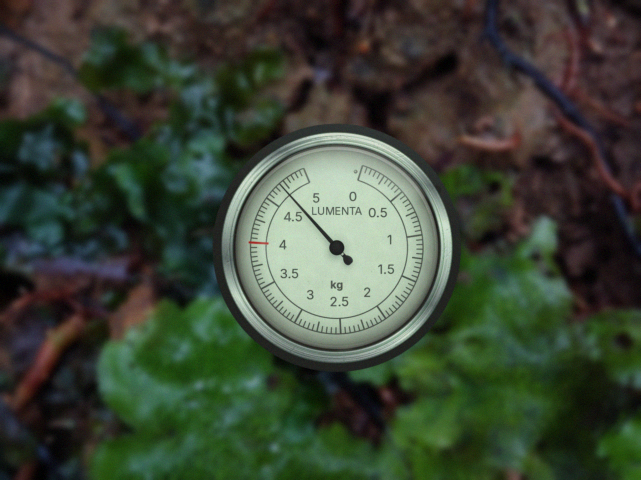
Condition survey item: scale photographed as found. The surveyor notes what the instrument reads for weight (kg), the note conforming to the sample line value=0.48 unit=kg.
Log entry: value=4.7 unit=kg
